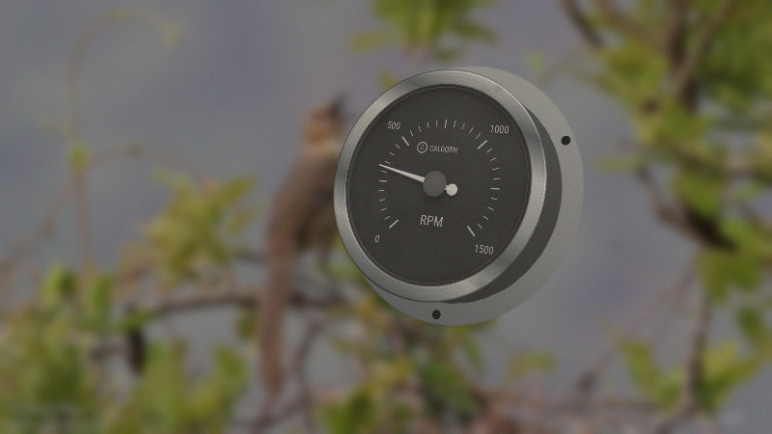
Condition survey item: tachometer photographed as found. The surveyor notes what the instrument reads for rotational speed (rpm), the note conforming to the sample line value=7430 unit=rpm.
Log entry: value=325 unit=rpm
